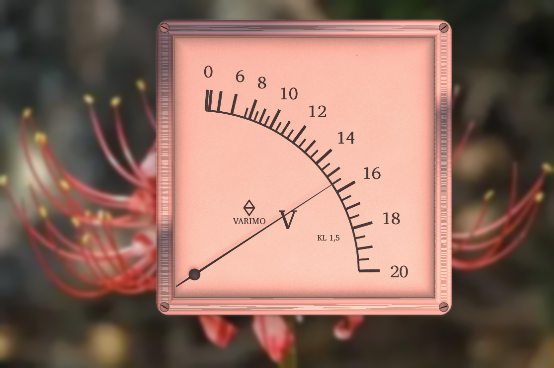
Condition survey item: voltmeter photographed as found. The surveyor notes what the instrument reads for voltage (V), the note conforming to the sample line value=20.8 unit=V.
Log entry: value=15.5 unit=V
